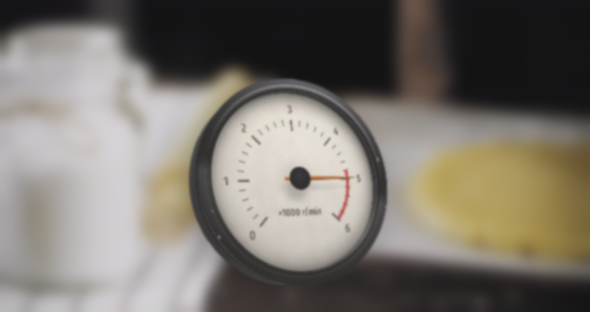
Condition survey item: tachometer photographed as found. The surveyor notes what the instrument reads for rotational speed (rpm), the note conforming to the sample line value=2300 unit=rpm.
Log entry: value=5000 unit=rpm
